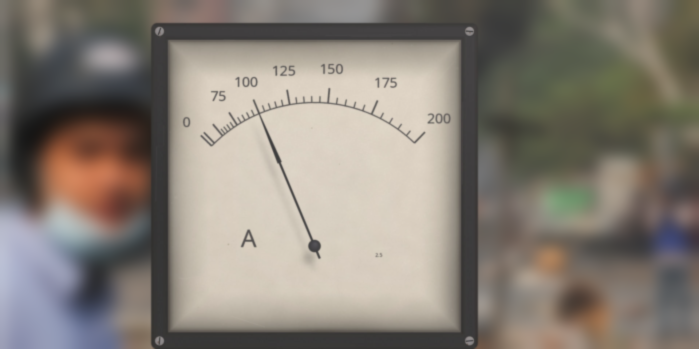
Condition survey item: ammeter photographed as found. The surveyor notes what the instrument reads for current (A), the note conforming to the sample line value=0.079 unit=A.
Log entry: value=100 unit=A
